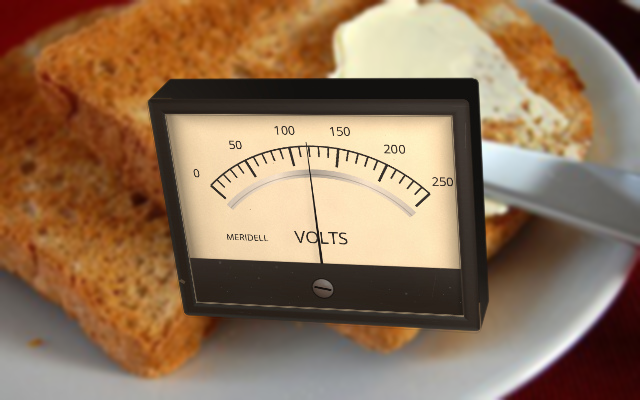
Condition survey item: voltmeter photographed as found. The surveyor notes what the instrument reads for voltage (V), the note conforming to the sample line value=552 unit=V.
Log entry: value=120 unit=V
